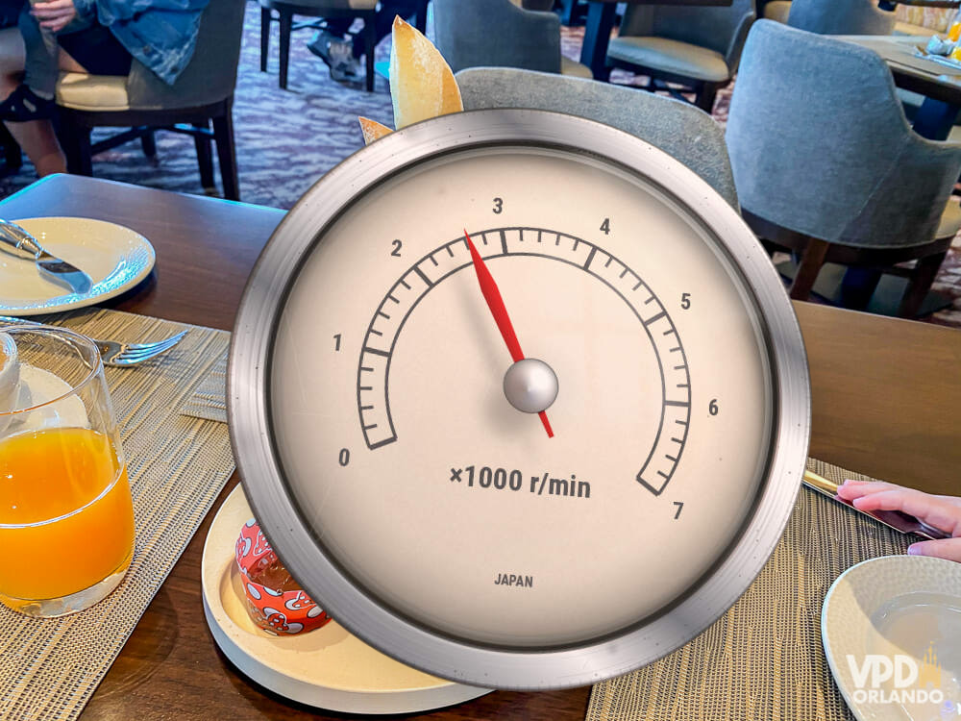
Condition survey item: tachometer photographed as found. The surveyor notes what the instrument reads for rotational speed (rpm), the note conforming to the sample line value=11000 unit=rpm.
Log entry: value=2600 unit=rpm
